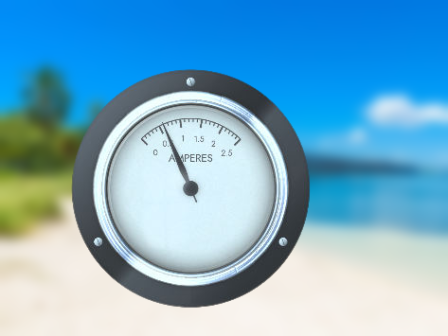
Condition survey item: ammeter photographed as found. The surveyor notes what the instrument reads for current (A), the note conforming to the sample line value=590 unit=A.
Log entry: value=0.6 unit=A
